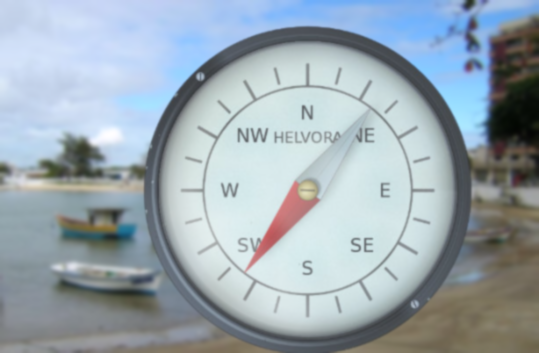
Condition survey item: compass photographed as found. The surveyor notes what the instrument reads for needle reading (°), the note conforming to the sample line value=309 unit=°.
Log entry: value=217.5 unit=°
